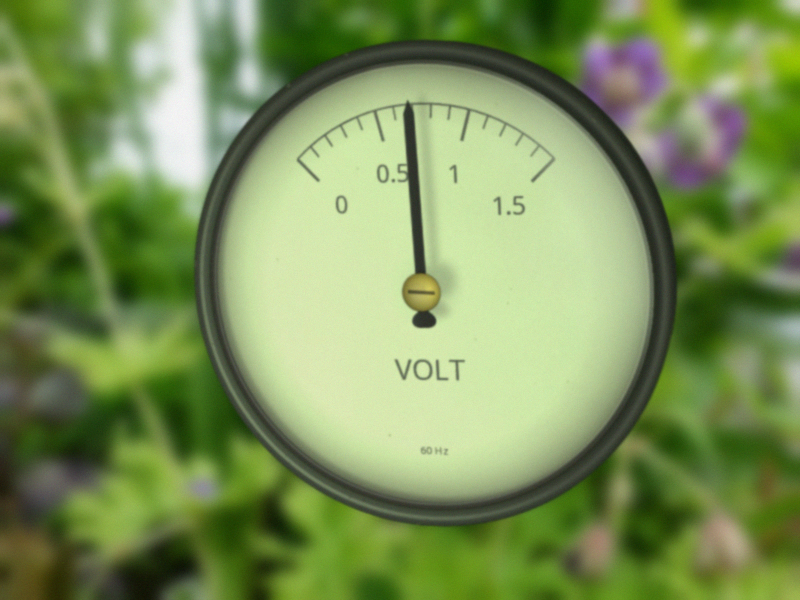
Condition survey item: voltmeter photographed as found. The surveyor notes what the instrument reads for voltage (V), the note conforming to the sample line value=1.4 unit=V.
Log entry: value=0.7 unit=V
